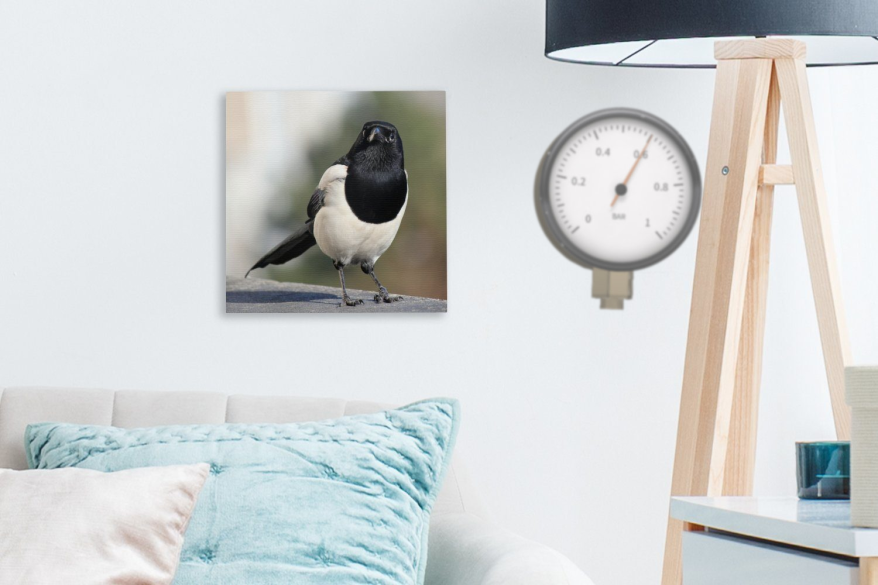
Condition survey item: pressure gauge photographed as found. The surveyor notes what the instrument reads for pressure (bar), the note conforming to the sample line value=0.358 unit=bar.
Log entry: value=0.6 unit=bar
